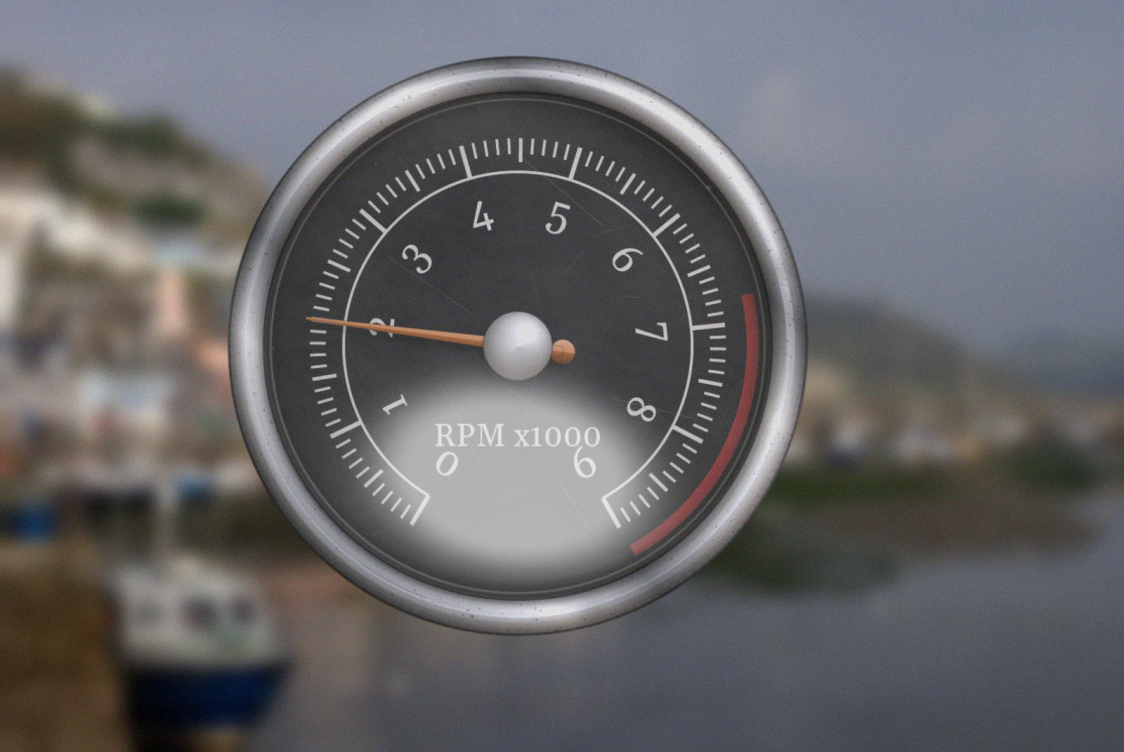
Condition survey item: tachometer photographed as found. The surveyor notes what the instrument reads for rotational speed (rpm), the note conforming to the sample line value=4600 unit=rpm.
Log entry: value=2000 unit=rpm
